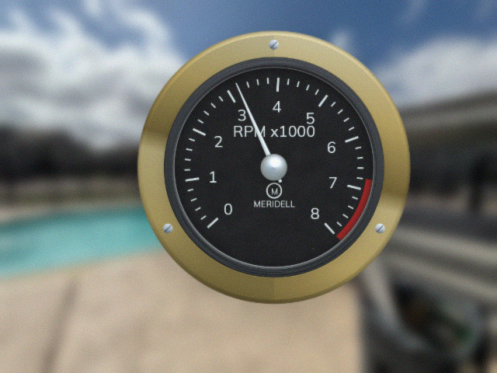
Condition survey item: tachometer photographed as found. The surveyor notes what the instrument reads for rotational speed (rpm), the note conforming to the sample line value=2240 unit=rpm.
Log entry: value=3200 unit=rpm
